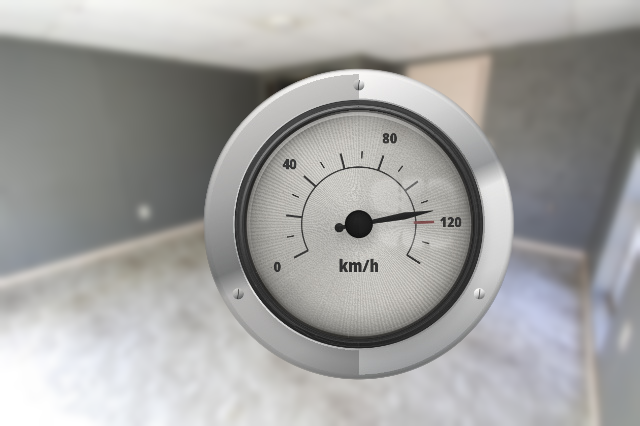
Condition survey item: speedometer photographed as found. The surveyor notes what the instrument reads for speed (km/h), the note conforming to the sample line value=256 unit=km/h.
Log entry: value=115 unit=km/h
